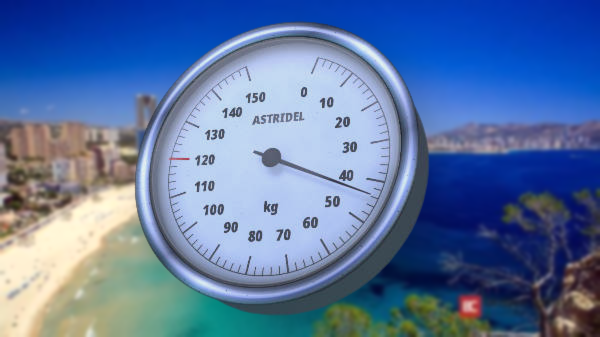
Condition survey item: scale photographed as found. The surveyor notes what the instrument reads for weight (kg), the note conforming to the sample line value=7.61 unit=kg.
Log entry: value=44 unit=kg
